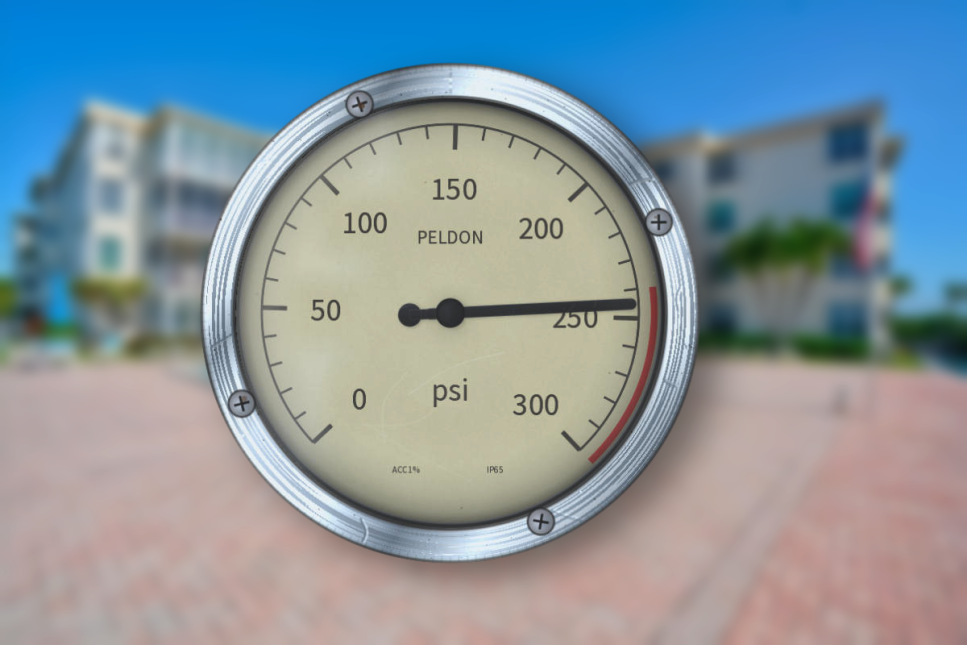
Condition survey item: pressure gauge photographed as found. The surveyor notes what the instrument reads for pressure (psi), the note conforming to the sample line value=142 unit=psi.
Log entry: value=245 unit=psi
